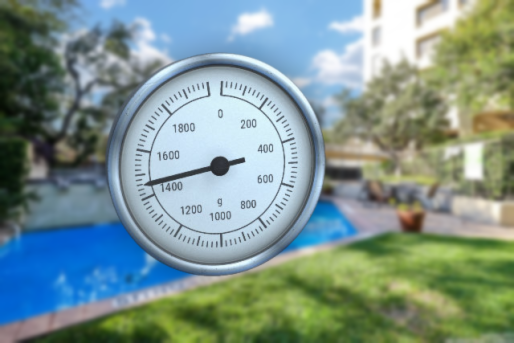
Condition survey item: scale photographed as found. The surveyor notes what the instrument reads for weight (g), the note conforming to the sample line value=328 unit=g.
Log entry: value=1460 unit=g
